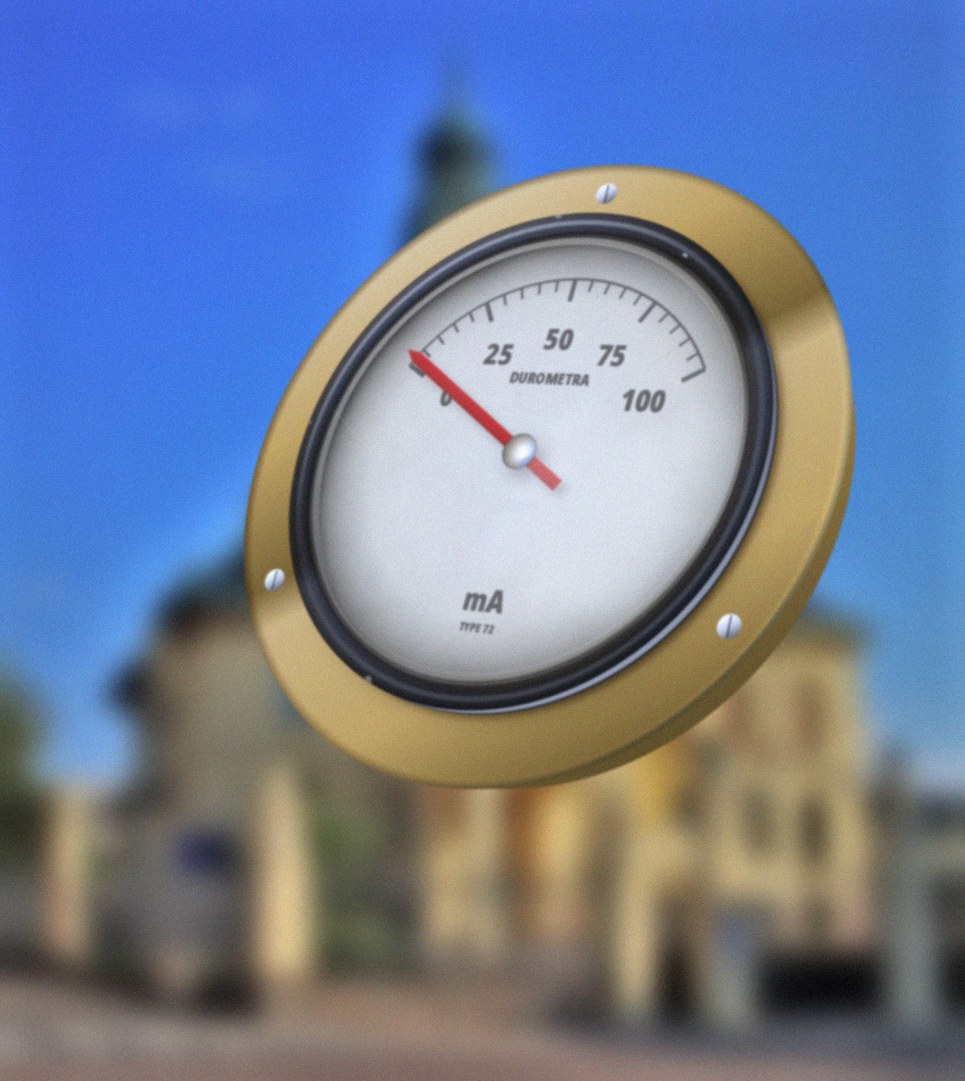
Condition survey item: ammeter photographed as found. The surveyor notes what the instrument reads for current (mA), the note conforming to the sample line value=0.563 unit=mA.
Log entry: value=2.5 unit=mA
